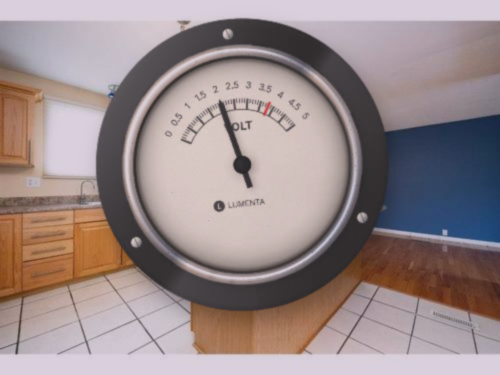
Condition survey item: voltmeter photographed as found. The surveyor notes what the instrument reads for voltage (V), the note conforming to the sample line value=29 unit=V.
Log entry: value=2 unit=V
